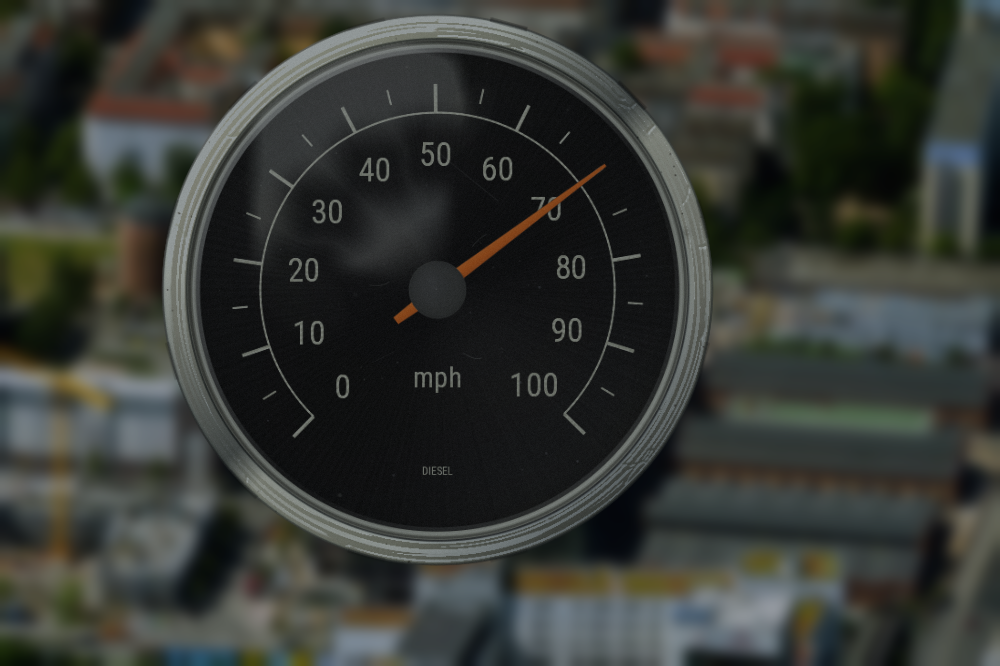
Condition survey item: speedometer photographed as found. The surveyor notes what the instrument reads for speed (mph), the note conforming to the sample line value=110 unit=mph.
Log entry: value=70 unit=mph
